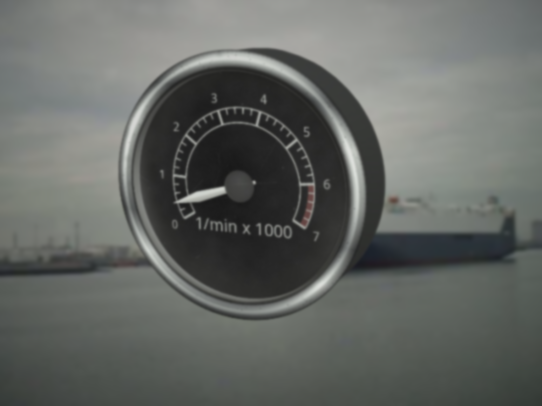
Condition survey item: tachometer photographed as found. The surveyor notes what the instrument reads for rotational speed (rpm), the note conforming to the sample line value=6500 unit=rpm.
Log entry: value=400 unit=rpm
